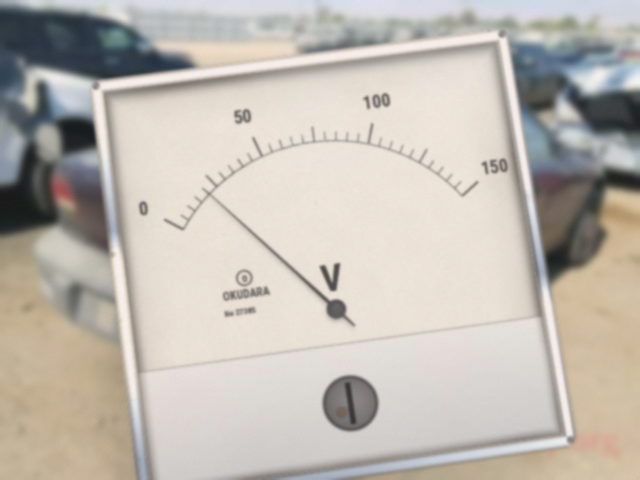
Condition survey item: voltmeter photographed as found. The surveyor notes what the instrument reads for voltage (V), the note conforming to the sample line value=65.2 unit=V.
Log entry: value=20 unit=V
